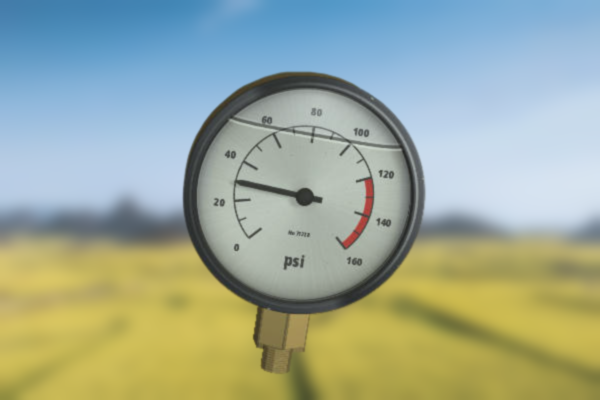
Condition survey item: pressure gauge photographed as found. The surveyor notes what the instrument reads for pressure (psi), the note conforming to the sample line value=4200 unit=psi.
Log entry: value=30 unit=psi
